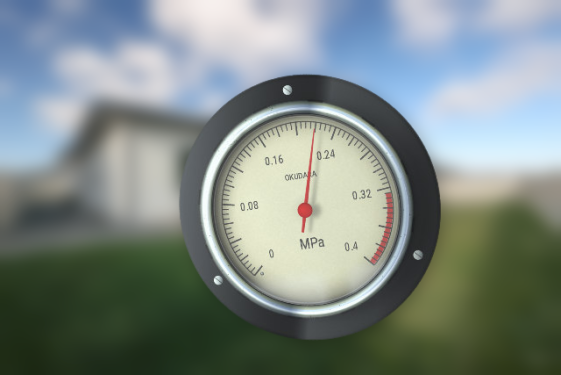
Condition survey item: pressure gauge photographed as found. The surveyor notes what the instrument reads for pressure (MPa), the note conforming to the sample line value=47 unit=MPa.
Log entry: value=0.22 unit=MPa
